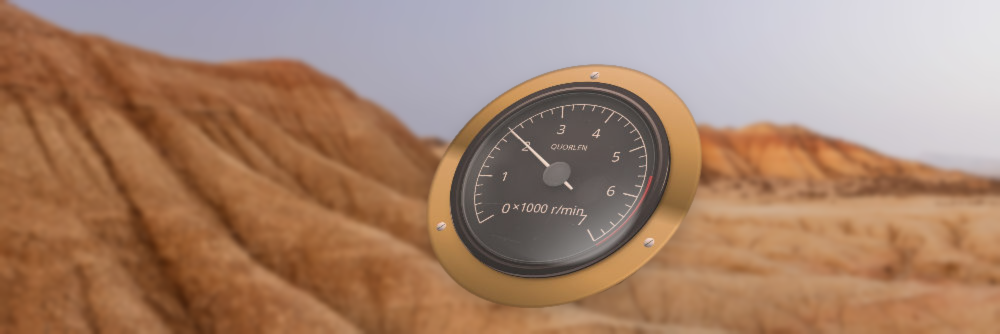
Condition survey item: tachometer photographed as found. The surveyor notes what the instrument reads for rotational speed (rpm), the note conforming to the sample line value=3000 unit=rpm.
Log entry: value=2000 unit=rpm
